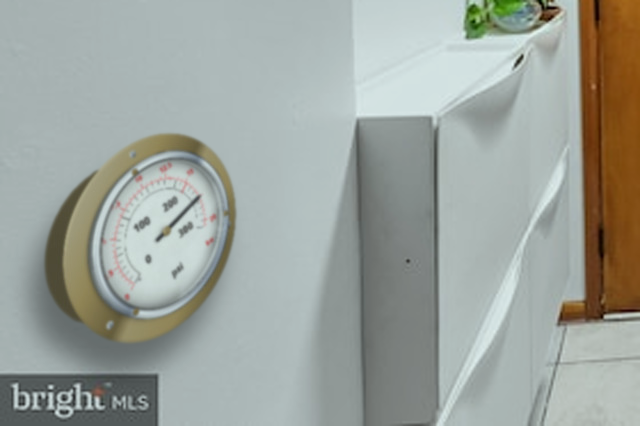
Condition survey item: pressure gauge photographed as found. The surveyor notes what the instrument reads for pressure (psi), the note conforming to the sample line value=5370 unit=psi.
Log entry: value=250 unit=psi
